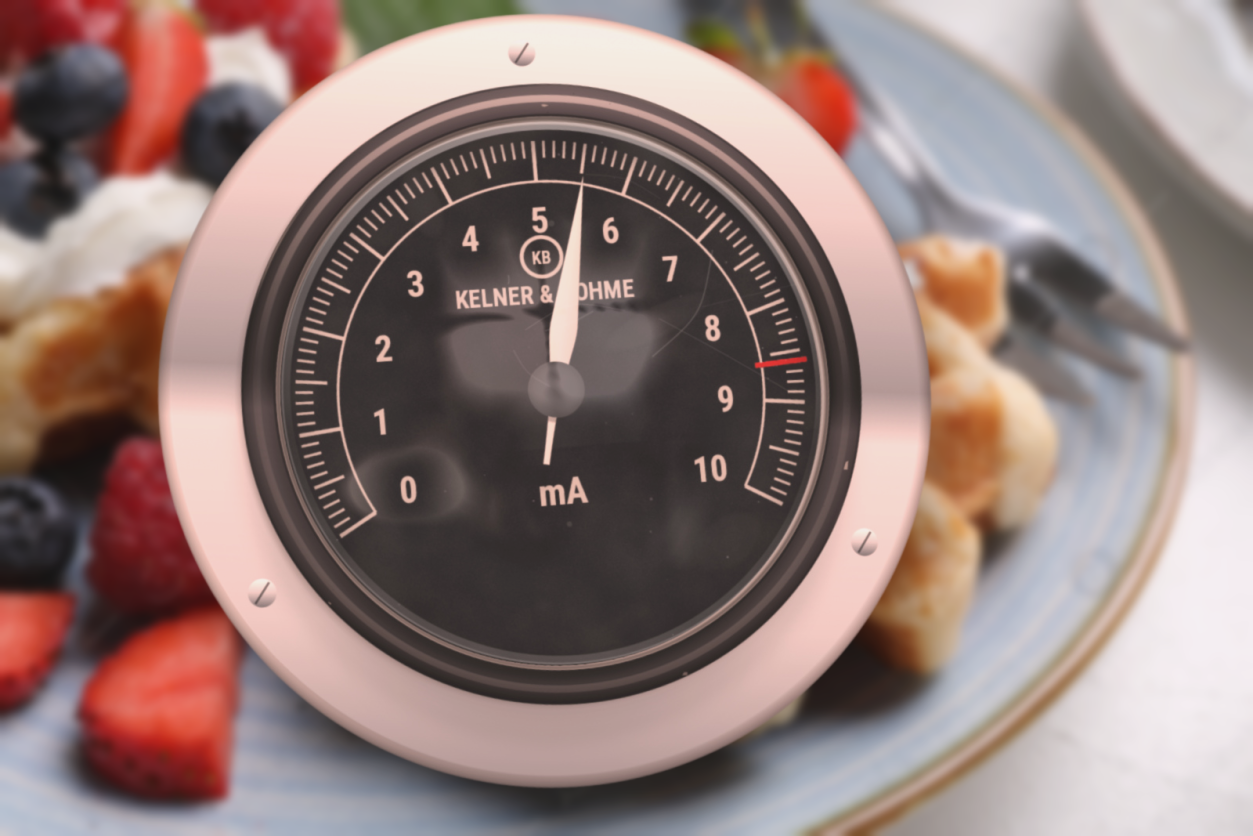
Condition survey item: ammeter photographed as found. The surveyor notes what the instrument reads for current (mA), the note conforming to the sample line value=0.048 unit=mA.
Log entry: value=5.5 unit=mA
